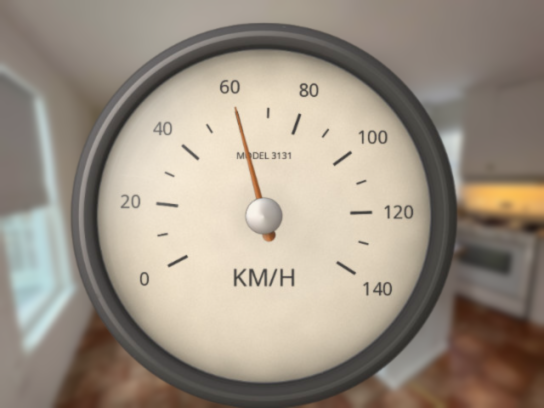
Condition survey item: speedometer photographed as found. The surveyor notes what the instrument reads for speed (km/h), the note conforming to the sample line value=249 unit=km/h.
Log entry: value=60 unit=km/h
